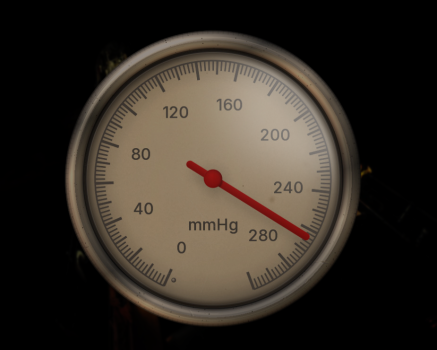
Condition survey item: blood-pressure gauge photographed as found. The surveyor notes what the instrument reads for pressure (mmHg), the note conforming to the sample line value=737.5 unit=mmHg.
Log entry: value=264 unit=mmHg
